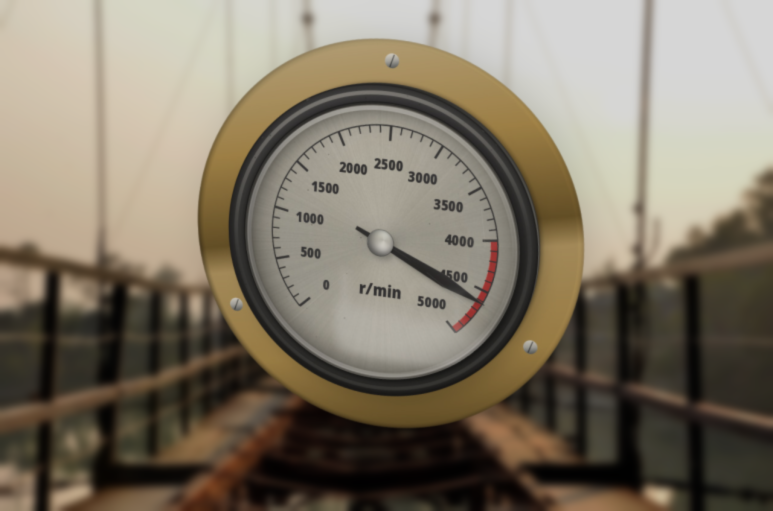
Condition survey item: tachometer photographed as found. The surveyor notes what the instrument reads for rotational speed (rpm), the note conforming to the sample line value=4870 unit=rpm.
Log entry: value=4600 unit=rpm
